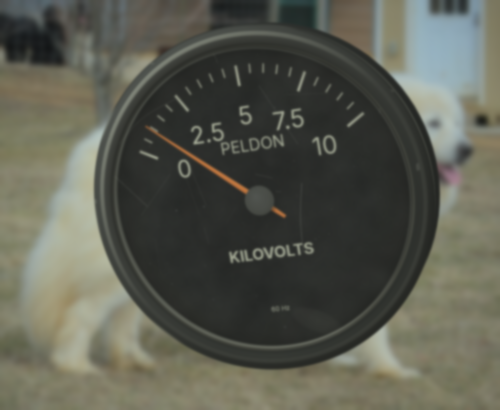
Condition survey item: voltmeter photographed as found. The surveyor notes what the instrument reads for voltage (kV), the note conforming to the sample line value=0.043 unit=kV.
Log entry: value=1 unit=kV
